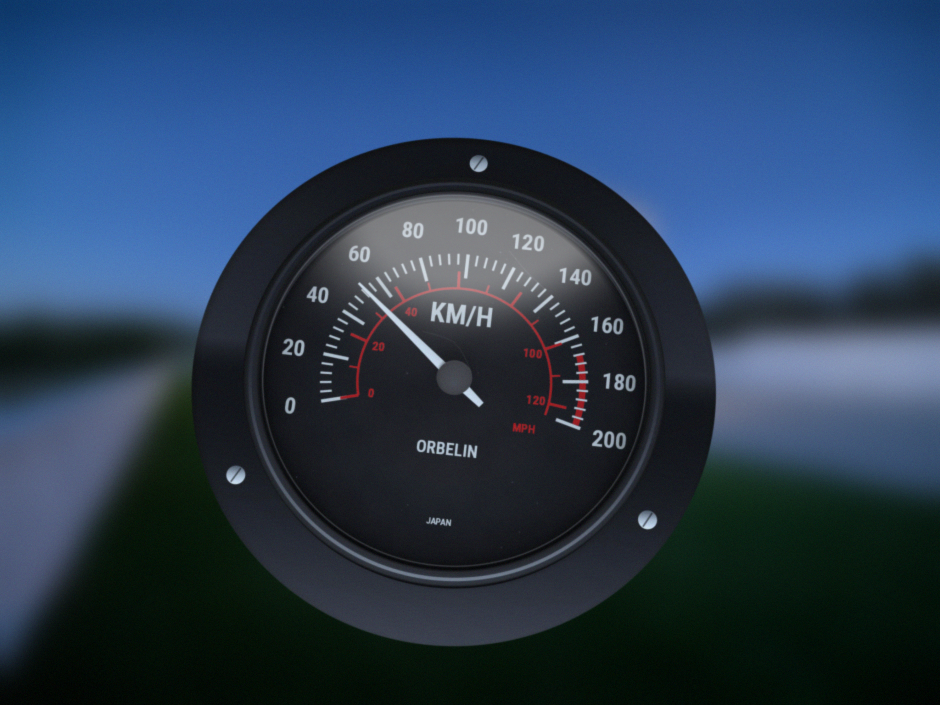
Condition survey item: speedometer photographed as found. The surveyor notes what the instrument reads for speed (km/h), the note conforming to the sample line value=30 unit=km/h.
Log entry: value=52 unit=km/h
